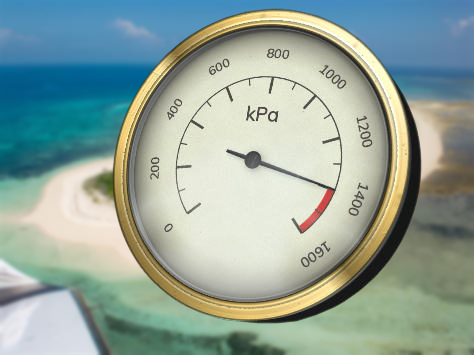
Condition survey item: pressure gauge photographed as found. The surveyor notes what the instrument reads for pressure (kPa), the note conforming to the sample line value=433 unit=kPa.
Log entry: value=1400 unit=kPa
